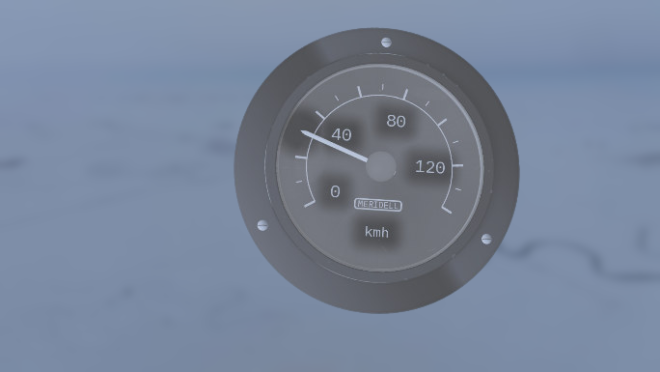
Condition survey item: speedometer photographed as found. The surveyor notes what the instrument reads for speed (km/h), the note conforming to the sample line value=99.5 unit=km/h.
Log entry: value=30 unit=km/h
